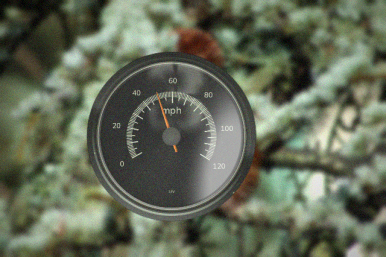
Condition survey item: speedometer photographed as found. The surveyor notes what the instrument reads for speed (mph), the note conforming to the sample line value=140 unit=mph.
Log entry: value=50 unit=mph
